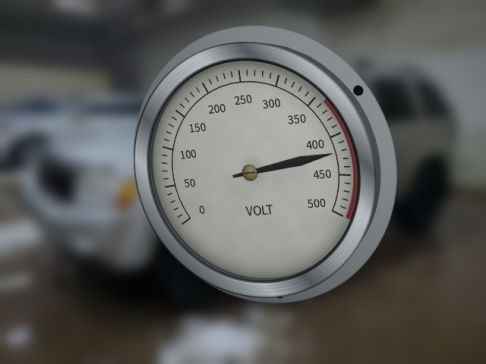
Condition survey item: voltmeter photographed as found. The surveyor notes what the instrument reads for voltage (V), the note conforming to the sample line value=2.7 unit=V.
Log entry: value=420 unit=V
